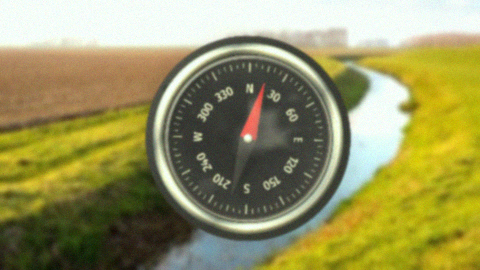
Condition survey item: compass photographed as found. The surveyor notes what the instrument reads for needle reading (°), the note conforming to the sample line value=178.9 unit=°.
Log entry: value=15 unit=°
